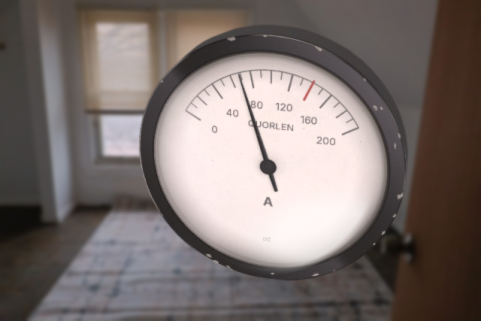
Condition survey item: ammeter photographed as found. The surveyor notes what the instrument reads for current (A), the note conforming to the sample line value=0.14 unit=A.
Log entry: value=70 unit=A
